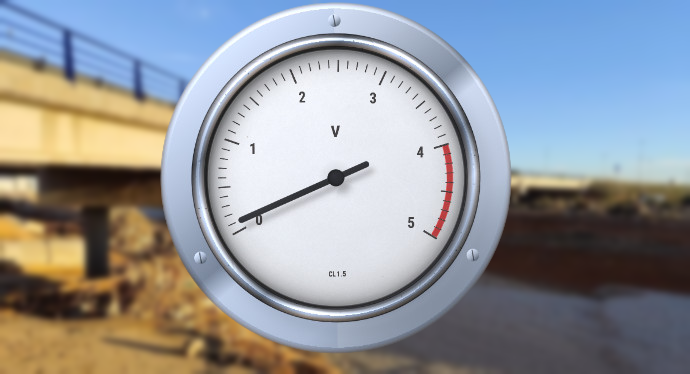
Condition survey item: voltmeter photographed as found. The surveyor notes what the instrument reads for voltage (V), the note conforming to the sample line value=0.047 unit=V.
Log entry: value=0.1 unit=V
